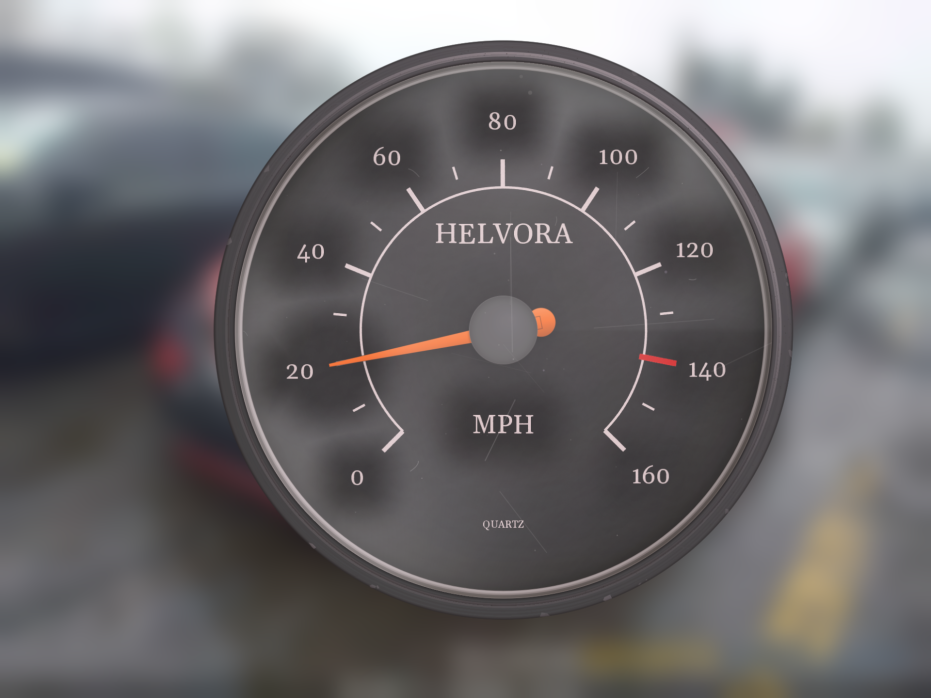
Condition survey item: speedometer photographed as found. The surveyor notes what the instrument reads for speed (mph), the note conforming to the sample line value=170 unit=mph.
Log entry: value=20 unit=mph
